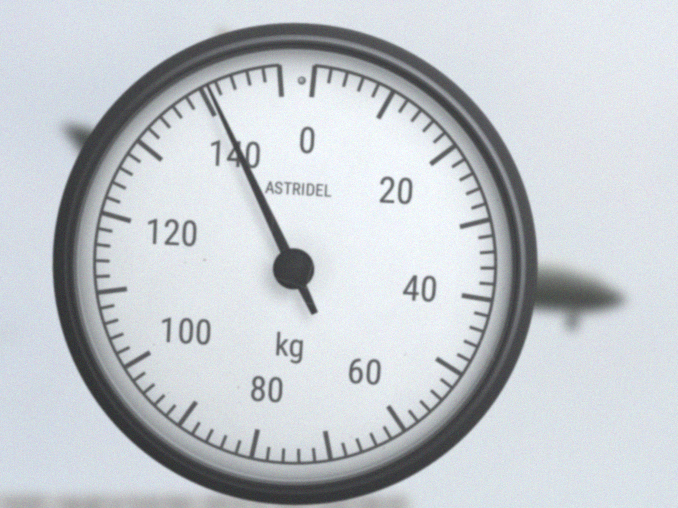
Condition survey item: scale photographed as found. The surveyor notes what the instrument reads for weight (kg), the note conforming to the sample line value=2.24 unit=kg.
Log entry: value=141 unit=kg
